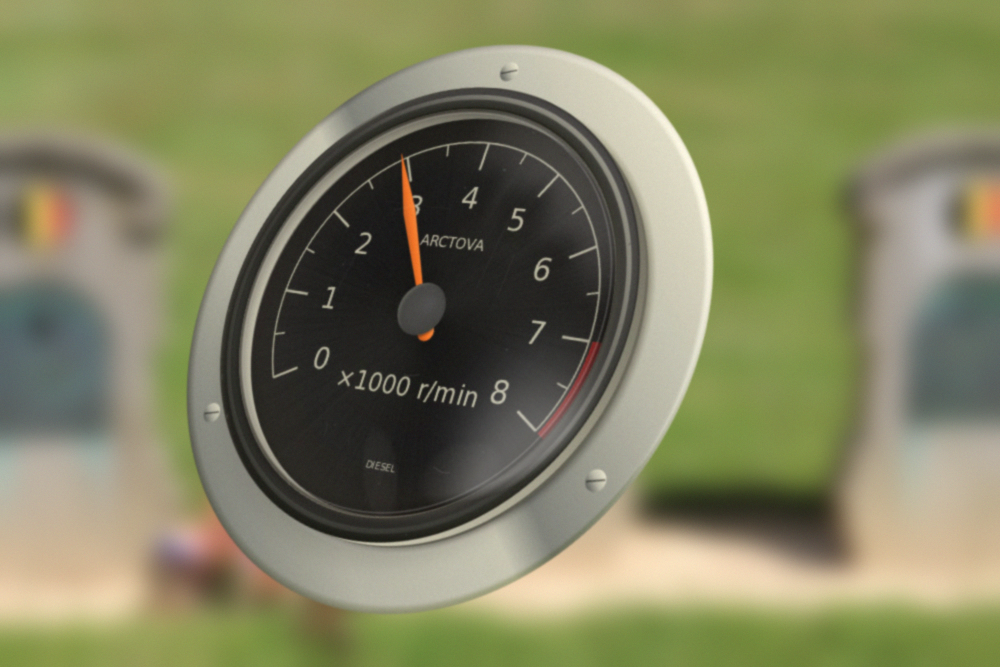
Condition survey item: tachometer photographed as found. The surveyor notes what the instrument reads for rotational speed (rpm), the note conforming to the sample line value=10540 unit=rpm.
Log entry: value=3000 unit=rpm
